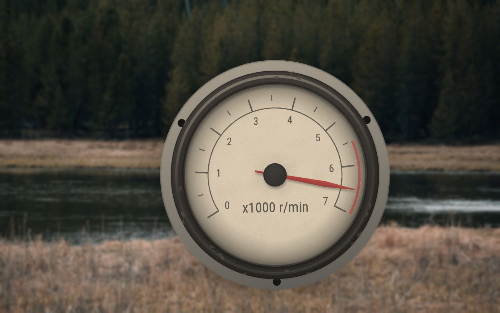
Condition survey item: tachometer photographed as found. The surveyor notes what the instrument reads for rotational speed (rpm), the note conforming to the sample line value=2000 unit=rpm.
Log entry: value=6500 unit=rpm
